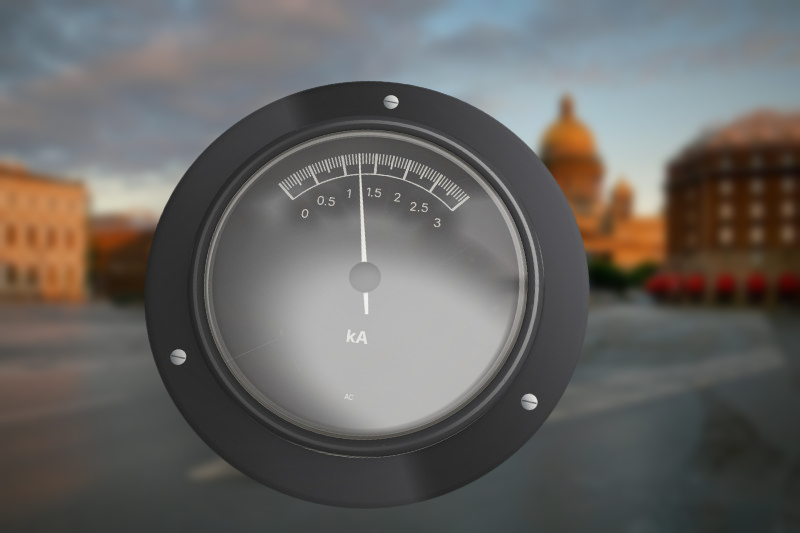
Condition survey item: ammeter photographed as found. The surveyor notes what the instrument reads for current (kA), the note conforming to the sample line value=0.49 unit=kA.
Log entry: value=1.25 unit=kA
